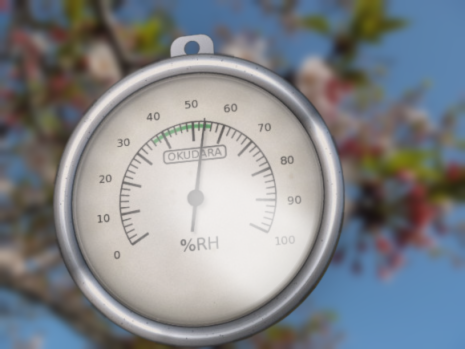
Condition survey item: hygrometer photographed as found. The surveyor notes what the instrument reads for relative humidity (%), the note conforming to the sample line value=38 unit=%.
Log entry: value=54 unit=%
